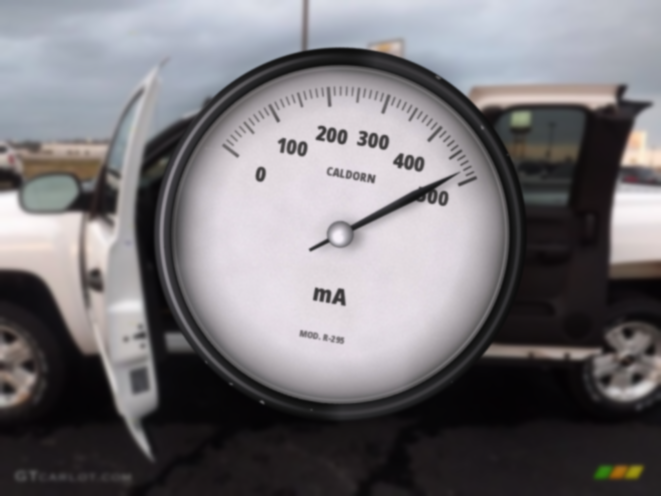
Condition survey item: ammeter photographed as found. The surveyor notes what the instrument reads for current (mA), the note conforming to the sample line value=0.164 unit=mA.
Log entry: value=480 unit=mA
